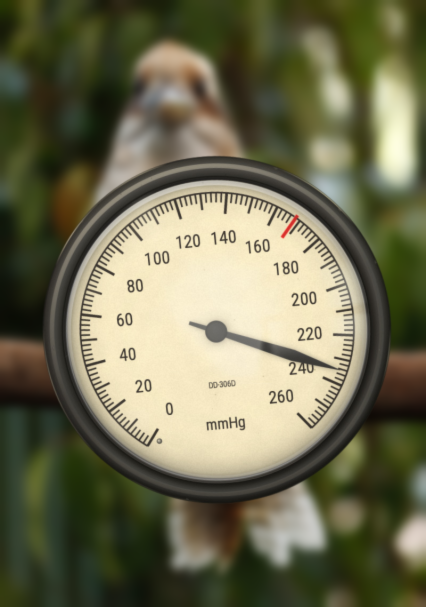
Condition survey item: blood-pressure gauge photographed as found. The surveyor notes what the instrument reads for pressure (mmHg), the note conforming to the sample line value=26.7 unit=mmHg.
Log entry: value=234 unit=mmHg
